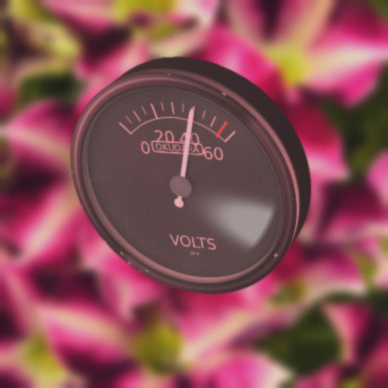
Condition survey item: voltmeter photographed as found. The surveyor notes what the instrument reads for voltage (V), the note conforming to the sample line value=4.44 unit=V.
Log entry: value=40 unit=V
